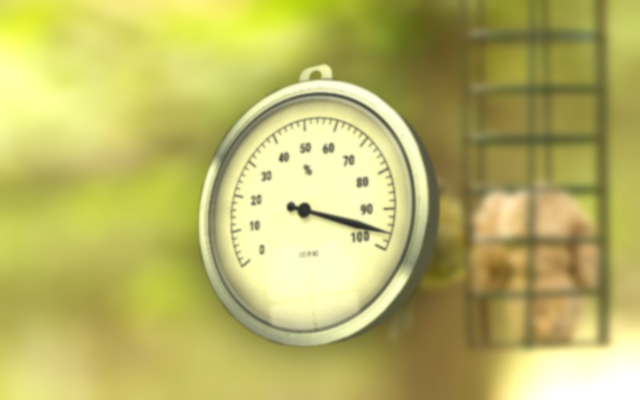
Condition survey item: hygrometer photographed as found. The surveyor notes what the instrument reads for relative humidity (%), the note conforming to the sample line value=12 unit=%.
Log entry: value=96 unit=%
